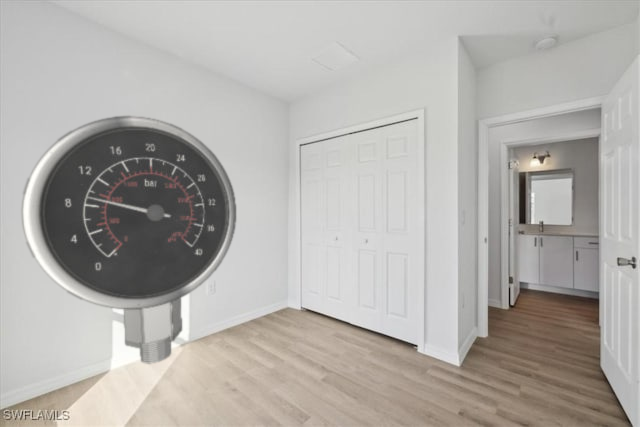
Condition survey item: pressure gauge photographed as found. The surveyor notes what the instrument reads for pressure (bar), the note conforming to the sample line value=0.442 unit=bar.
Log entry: value=9 unit=bar
